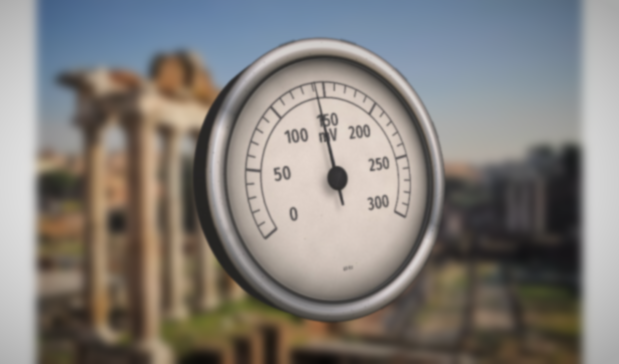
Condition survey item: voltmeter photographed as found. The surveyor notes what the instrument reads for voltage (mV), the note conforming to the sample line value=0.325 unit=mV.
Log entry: value=140 unit=mV
